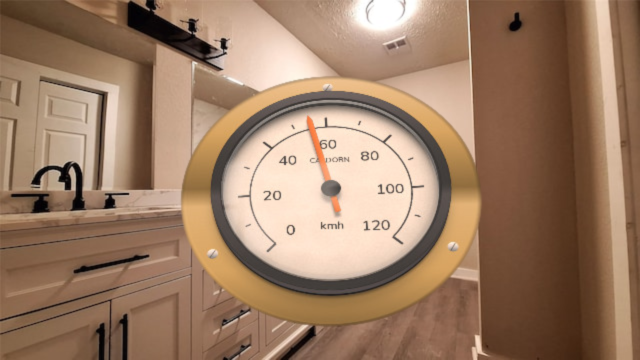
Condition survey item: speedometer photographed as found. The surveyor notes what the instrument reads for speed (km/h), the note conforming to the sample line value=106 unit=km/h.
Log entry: value=55 unit=km/h
